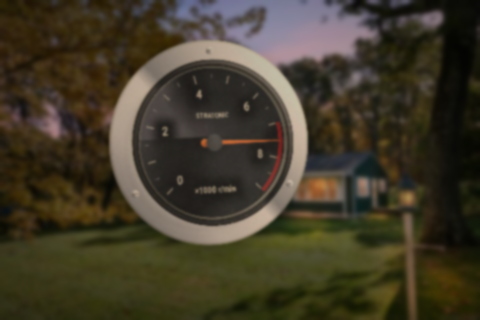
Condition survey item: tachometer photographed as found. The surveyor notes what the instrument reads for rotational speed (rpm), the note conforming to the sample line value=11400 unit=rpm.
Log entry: value=7500 unit=rpm
